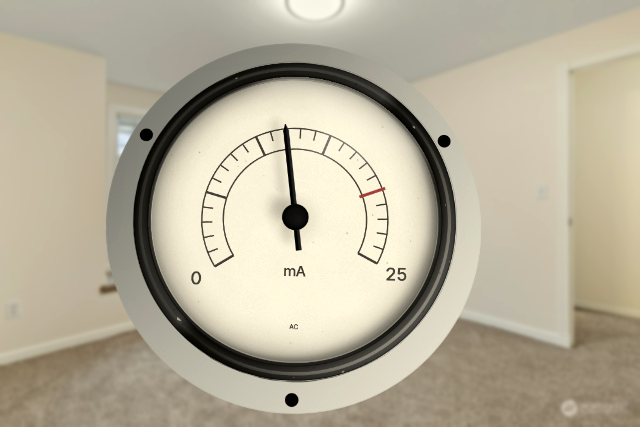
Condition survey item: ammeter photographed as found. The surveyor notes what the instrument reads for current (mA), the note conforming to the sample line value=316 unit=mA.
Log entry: value=12 unit=mA
